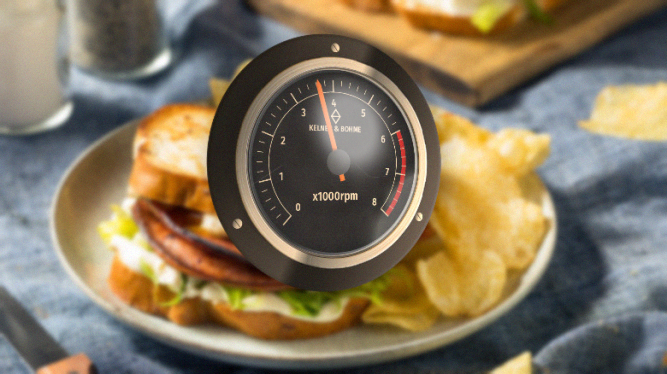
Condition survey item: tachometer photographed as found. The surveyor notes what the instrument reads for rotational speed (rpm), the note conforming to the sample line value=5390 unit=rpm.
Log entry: value=3600 unit=rpm
